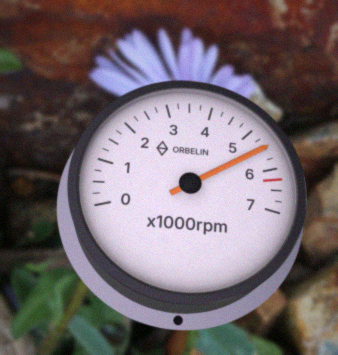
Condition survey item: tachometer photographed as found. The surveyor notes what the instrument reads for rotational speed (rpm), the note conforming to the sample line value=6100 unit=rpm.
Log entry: value=5500 unit=rpm
